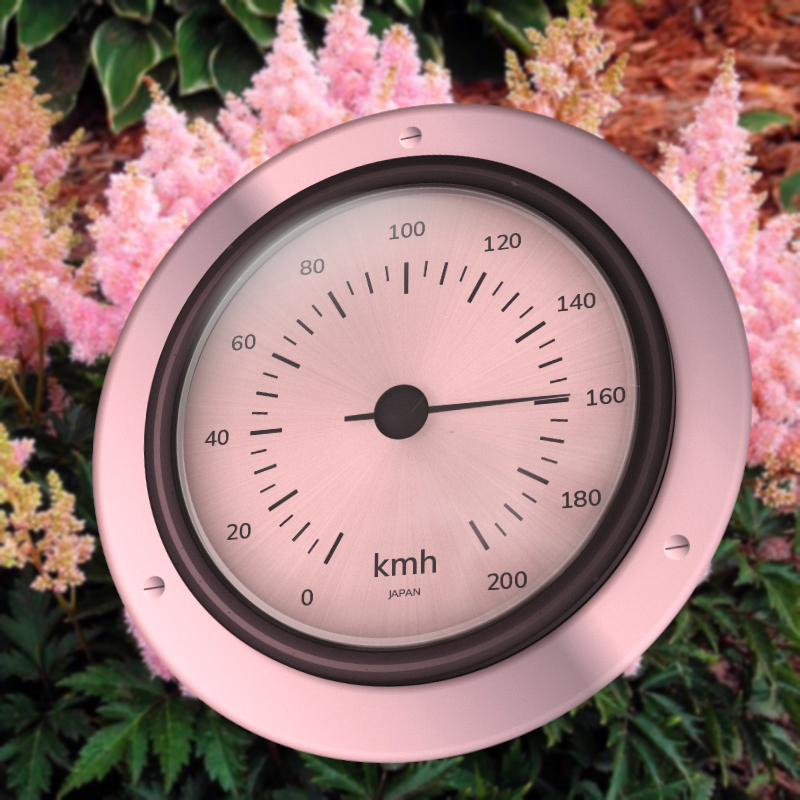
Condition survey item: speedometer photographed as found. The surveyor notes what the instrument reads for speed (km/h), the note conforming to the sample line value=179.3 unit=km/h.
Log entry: value=160 unit=km/h
